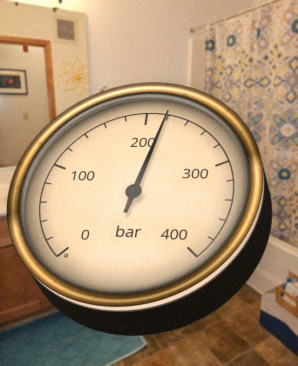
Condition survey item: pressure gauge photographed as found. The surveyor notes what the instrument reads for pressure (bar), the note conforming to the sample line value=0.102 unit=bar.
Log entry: value=220 unit=bar
